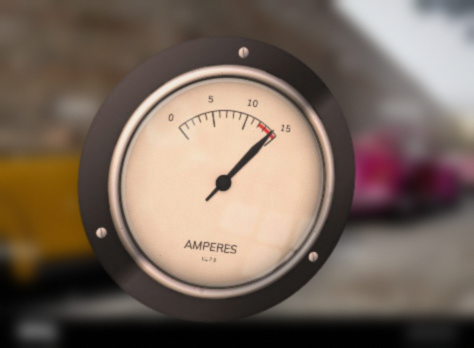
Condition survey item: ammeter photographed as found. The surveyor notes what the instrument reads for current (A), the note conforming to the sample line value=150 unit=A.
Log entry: value=14 unit=A
